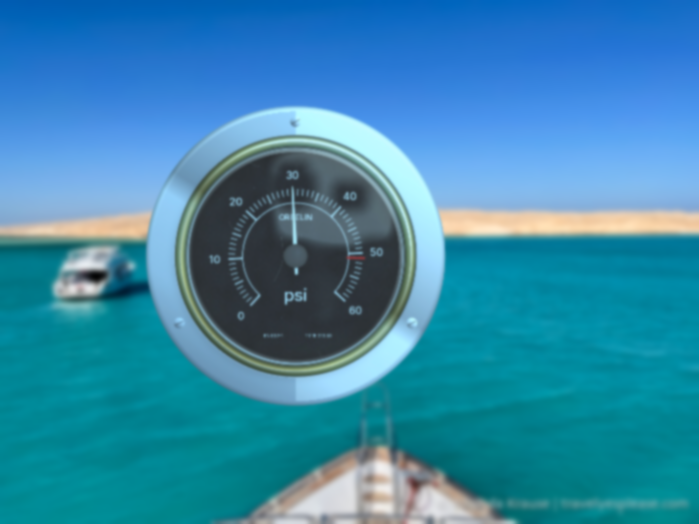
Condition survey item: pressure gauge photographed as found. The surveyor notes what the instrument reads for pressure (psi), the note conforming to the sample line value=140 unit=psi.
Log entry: value=30 unit=psi
